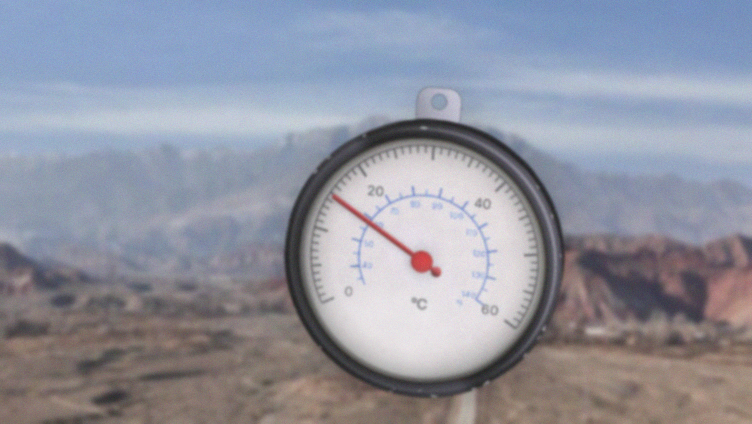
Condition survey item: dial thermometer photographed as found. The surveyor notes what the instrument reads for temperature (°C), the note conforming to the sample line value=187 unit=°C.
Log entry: value=15 unit=°C
